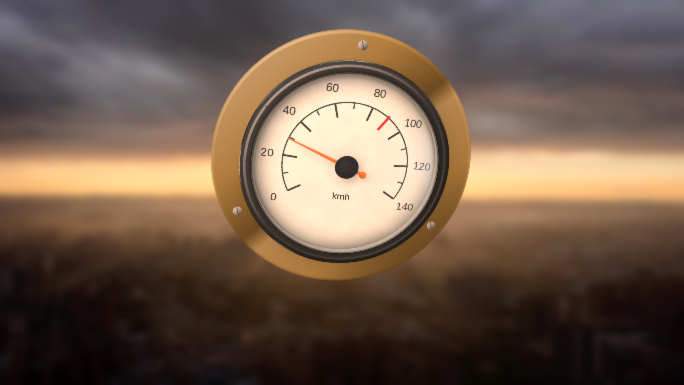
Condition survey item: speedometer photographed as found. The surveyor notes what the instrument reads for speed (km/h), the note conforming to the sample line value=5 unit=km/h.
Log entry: value=30 unit=km/h
